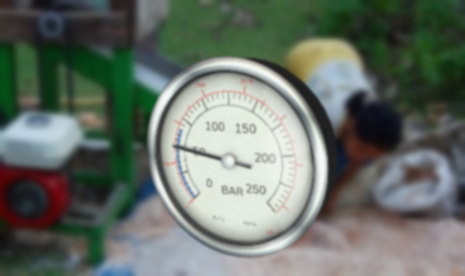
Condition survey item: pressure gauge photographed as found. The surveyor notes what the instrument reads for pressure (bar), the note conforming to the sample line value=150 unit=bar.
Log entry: value=50 unit=bar
